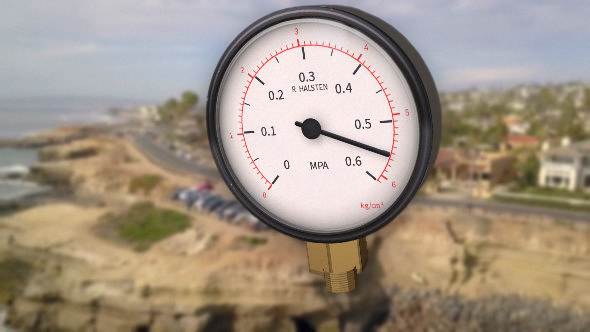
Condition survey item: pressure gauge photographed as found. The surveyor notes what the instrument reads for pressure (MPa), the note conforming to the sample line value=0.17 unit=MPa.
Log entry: value=0.55 unit=MPa
